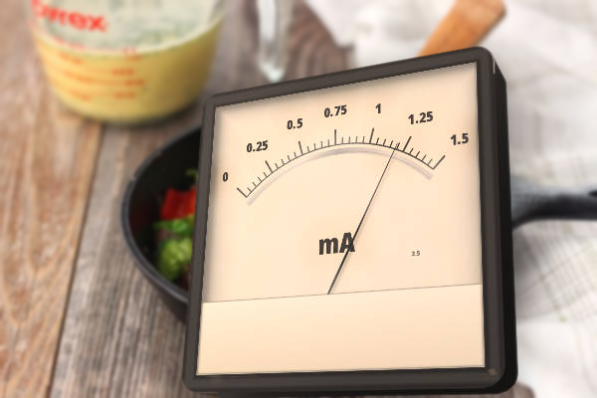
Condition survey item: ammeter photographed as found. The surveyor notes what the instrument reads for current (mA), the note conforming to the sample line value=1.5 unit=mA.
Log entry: value=1.2 unit=mA
